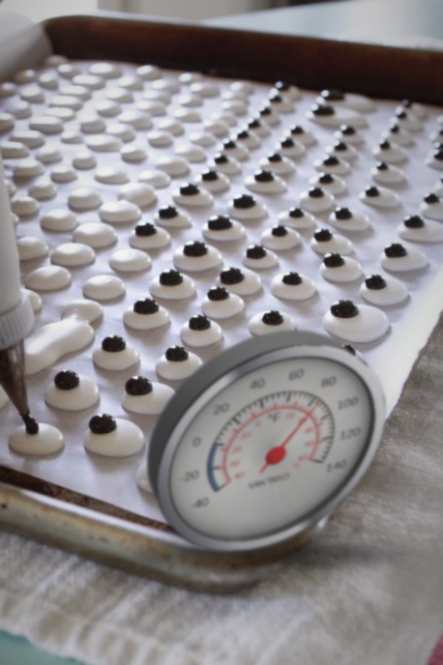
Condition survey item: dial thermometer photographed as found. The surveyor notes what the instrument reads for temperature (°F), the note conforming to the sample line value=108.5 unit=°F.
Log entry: value=80 unit=°F
